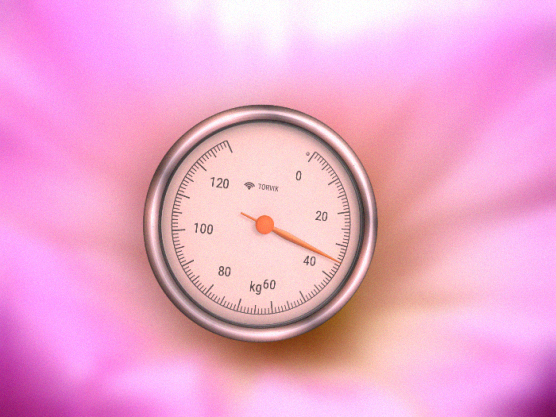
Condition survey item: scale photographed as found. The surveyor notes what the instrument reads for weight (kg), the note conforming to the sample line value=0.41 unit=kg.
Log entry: value=35 unit=kg
